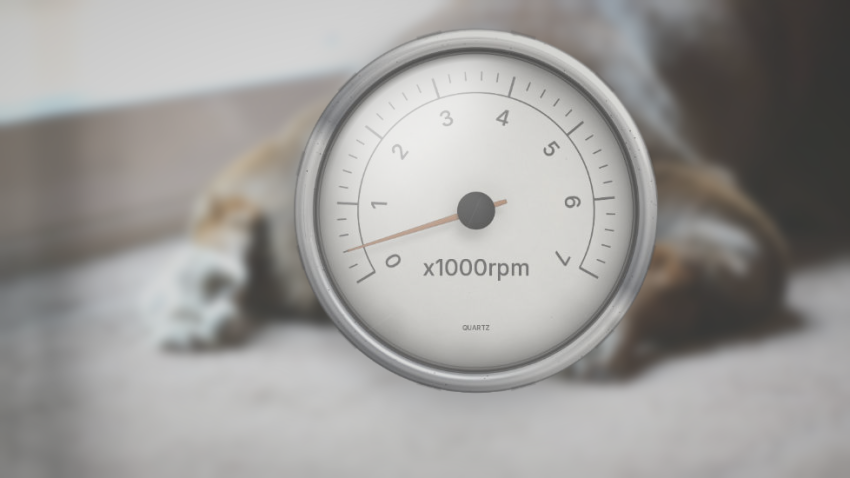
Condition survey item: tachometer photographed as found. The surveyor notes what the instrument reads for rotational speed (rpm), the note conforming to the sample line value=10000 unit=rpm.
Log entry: value=400 unit=rpm
